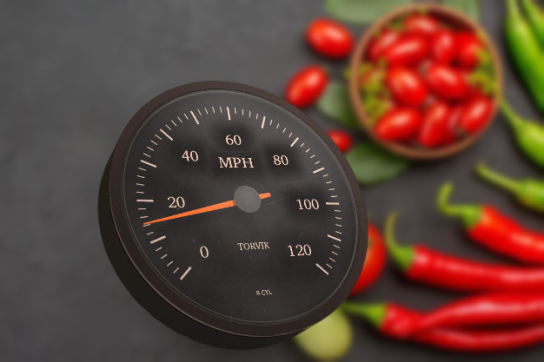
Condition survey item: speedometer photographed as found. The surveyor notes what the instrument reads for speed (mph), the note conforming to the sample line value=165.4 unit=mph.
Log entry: value=14 unit=mph
